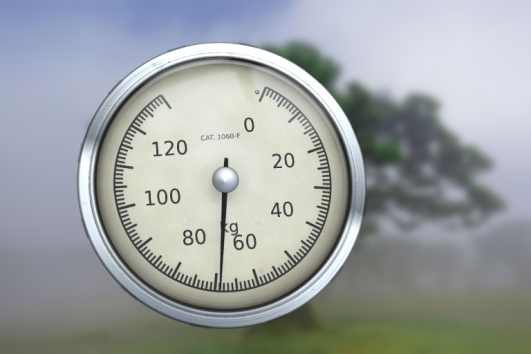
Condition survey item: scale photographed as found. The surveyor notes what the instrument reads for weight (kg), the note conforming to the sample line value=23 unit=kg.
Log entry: value=69 unit=kg
